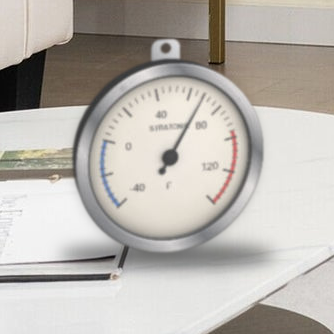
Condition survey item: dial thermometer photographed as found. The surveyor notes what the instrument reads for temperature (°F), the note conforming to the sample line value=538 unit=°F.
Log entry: value=68 unit=°F
